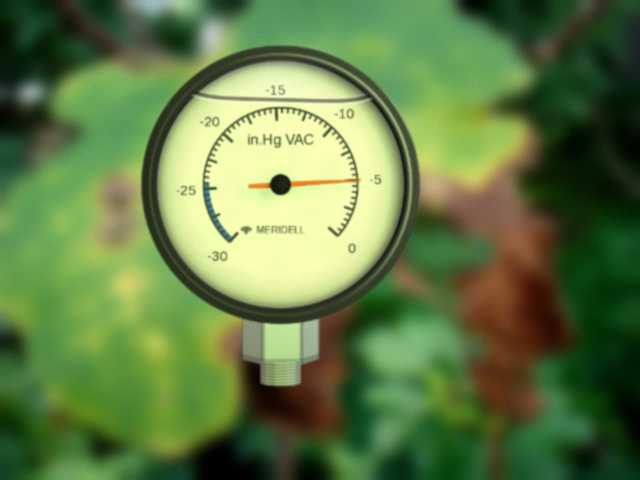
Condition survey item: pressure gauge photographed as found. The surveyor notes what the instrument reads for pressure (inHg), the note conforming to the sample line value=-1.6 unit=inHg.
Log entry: value=-5 unit=inHg
